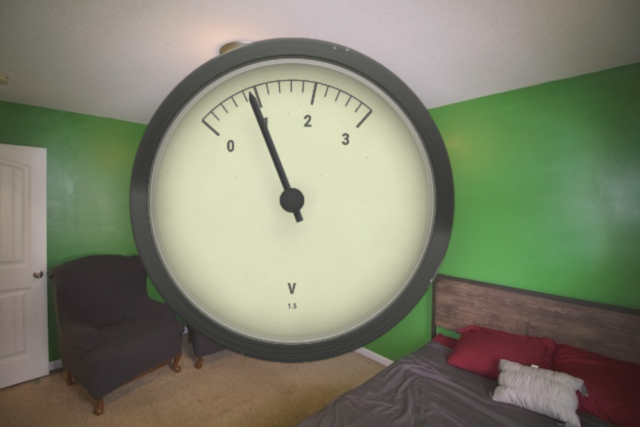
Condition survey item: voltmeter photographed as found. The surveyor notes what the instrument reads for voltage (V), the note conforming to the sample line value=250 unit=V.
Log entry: value=0.9 unit=V
